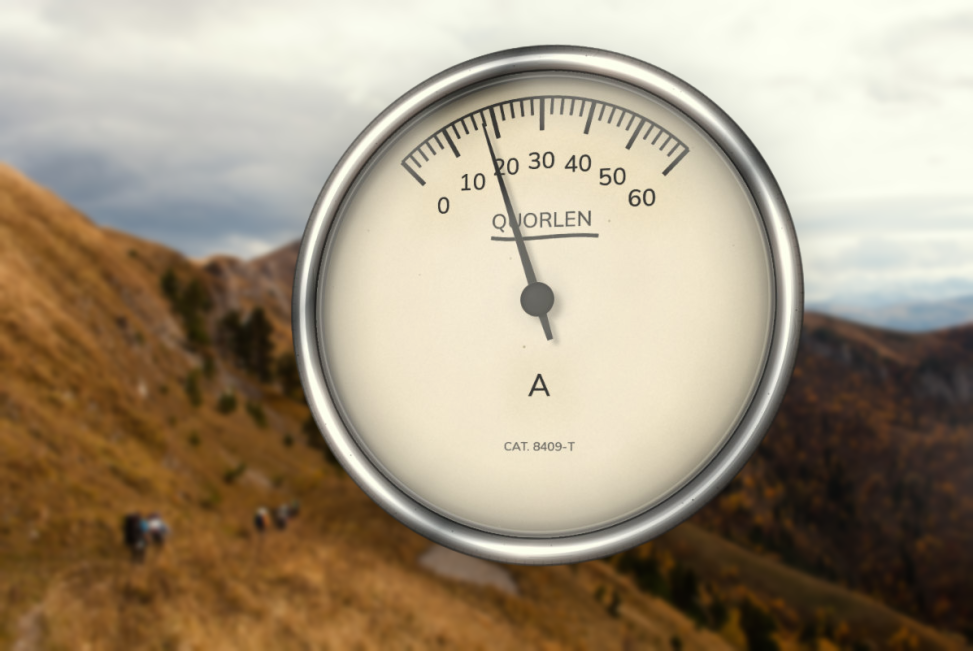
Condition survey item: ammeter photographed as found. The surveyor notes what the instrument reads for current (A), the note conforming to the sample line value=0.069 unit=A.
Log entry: value=18 unit=A
